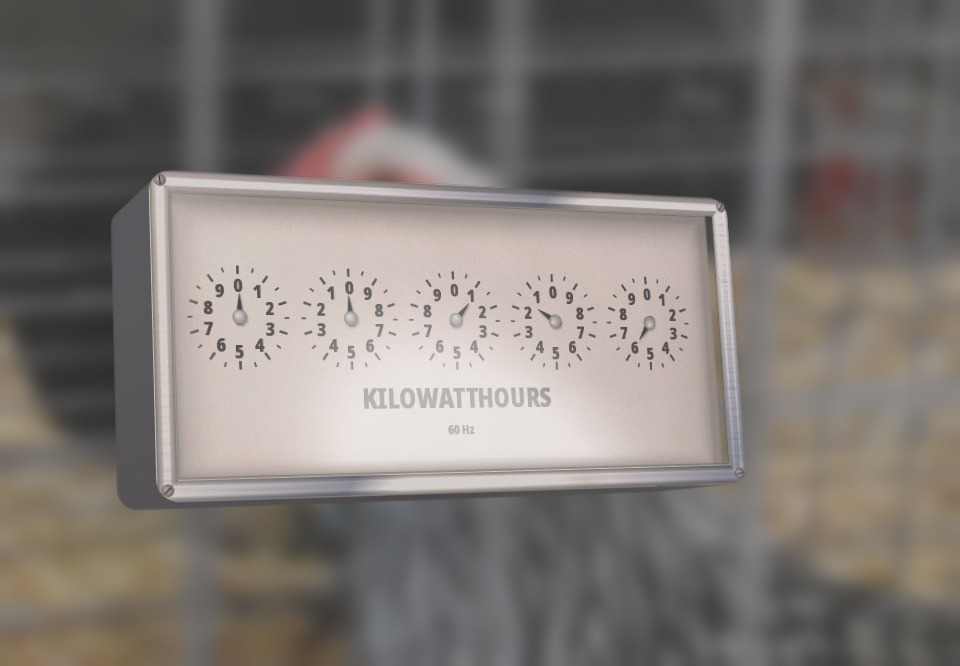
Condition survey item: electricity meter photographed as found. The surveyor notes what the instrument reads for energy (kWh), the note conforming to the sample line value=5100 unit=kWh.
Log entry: value=116 unit=kWh
